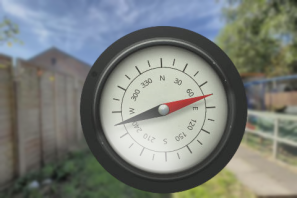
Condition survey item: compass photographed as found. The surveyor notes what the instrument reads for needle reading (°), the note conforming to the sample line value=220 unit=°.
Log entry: value=75 unit=°
